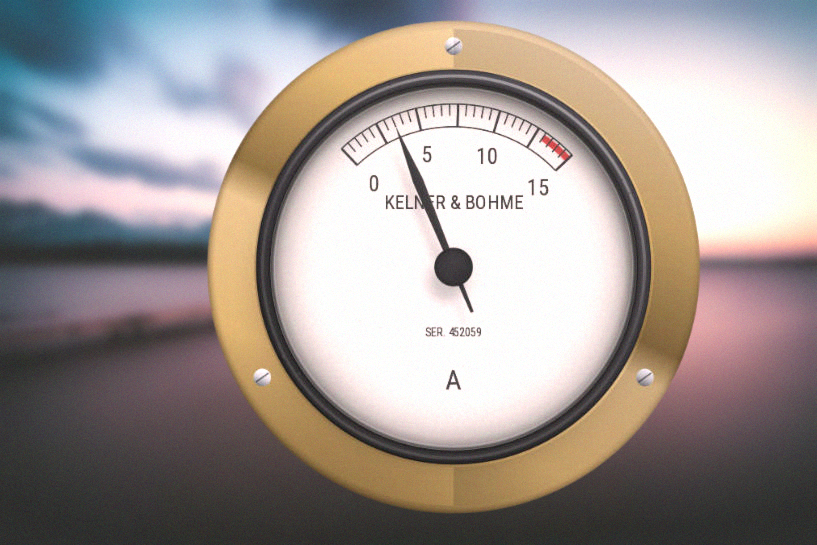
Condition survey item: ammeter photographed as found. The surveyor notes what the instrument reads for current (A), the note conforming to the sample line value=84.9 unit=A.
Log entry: value=3.5 unit=A
